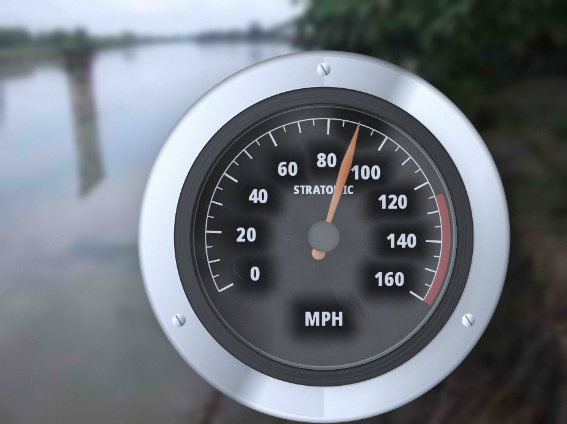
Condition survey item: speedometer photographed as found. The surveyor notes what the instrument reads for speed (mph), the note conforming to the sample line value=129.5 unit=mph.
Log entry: value=90 unit=mph
